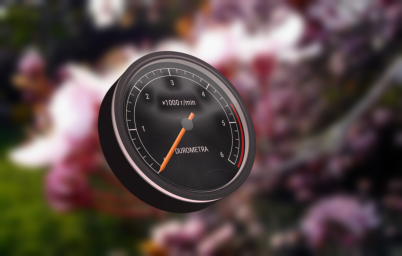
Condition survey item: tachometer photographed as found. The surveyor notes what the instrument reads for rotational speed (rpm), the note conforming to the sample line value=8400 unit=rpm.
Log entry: value=0 unit=rpm
